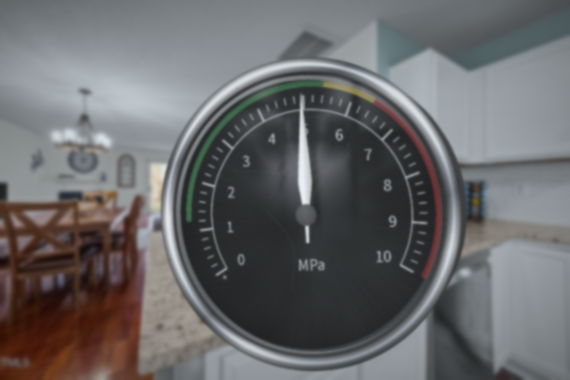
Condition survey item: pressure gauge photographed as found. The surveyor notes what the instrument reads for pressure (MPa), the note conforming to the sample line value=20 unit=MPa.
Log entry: value=5 unit=MPa
